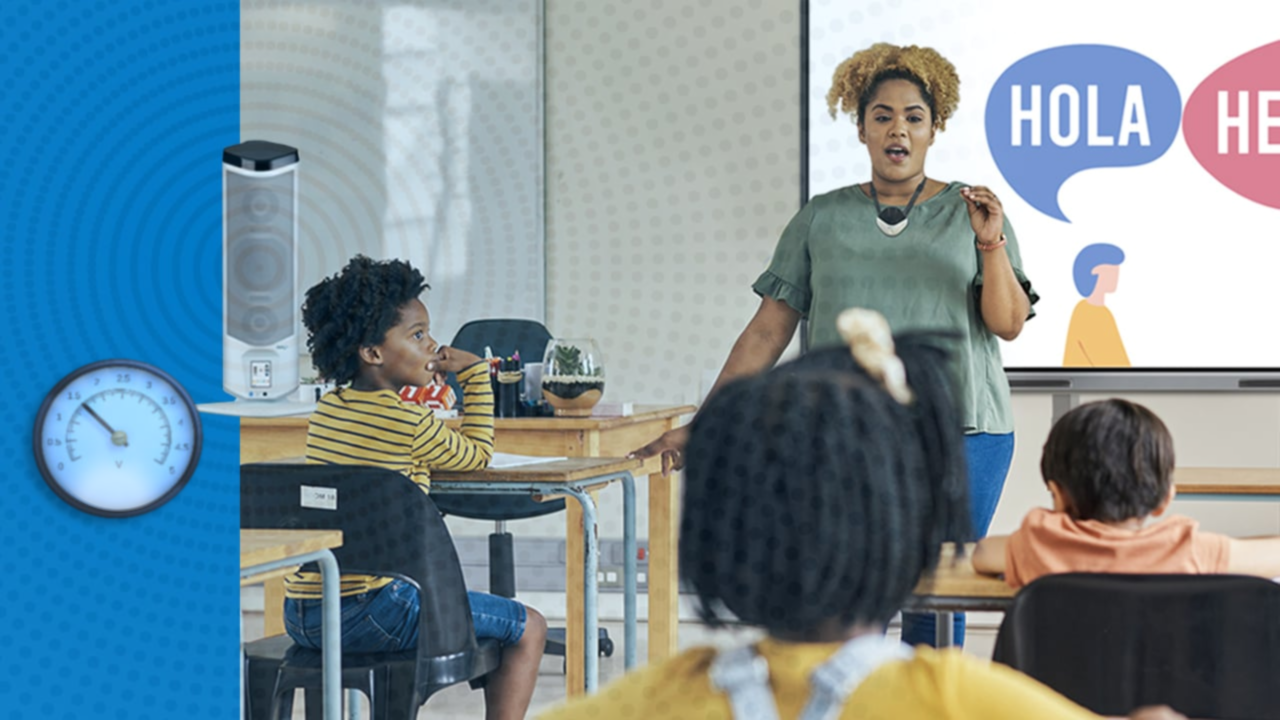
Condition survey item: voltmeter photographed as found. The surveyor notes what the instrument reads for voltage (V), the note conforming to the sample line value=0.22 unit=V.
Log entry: value=1.5 unit=V
